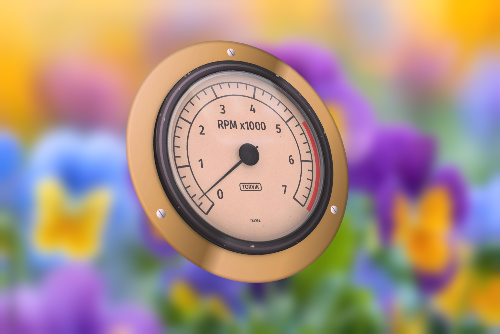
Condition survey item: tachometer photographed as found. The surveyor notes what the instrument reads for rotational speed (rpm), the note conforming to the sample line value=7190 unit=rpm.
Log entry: value=300 unit=rpm
